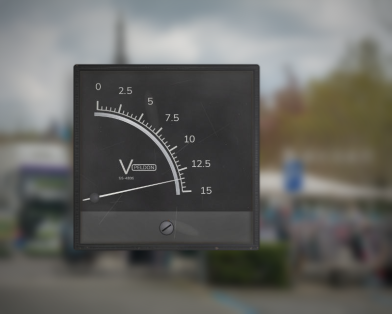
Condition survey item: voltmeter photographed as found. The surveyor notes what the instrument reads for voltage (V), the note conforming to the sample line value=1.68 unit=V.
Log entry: value=13.5 unit=V
